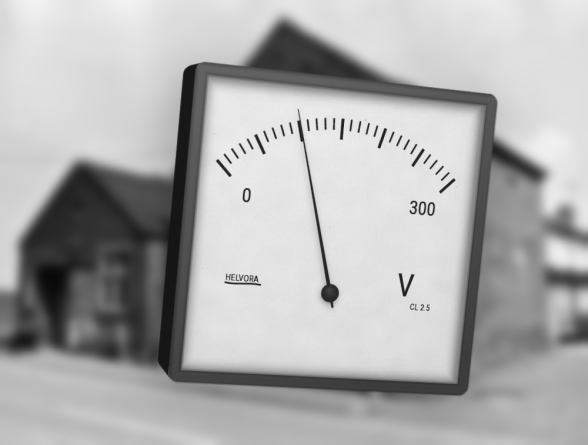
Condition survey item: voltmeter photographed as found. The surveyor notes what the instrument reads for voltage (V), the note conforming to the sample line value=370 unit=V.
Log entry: value=100 unit=V
